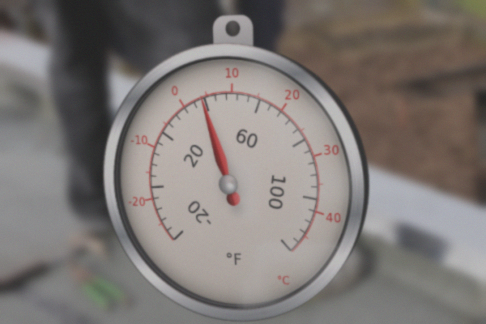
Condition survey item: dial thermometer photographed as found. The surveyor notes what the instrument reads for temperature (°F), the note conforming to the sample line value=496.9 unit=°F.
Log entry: value=40 unit=°F
